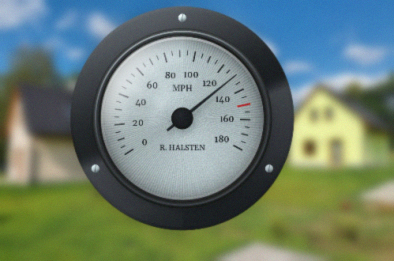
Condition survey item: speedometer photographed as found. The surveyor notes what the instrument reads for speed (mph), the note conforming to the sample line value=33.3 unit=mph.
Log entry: value=130 unit=mph
